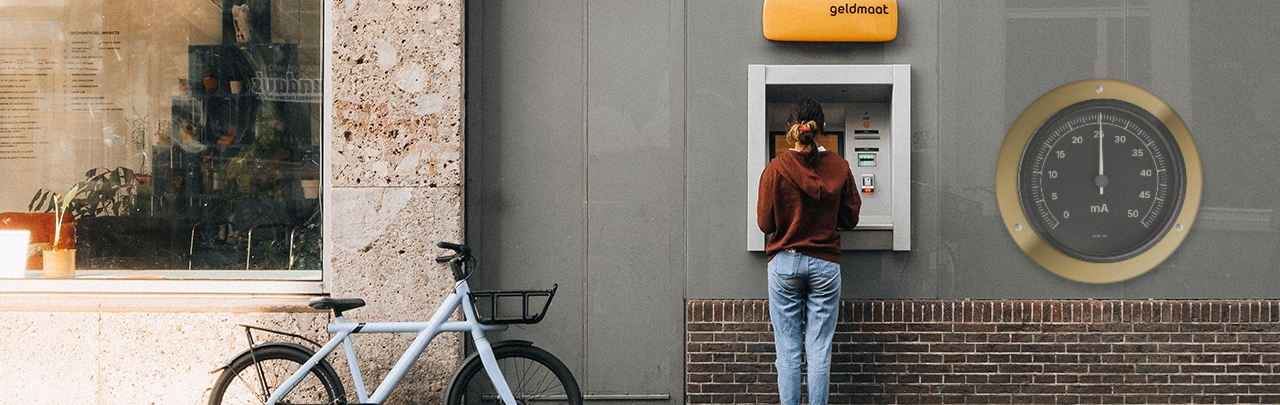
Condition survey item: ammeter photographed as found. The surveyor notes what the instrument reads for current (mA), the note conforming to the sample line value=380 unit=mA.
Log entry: value=25 unit=mA
